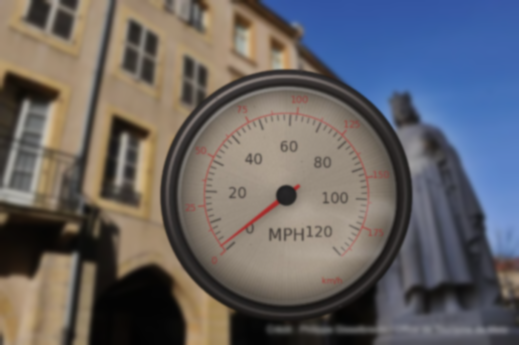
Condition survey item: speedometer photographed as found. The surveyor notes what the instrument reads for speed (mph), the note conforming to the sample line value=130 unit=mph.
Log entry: value=2 unit=mph
